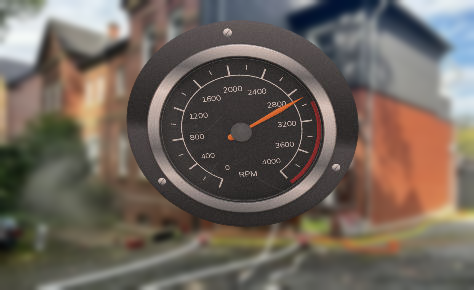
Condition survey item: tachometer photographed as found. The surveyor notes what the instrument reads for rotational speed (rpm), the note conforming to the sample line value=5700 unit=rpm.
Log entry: value=2900 unit=rpm
